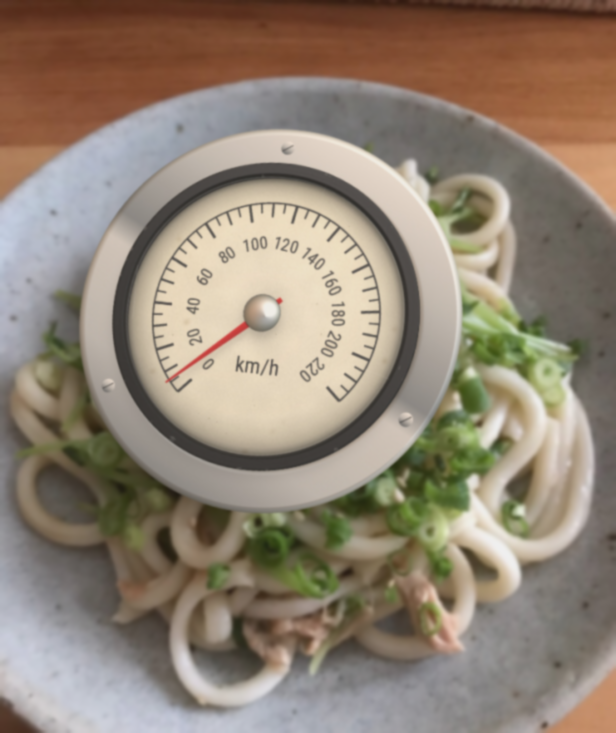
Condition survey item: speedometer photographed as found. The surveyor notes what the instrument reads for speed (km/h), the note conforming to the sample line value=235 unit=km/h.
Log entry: value=5 unit=km/h
